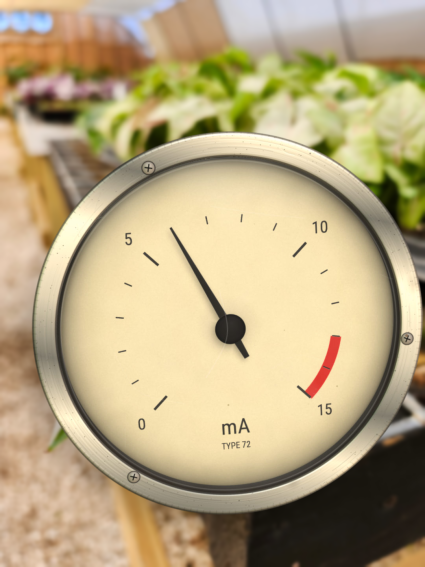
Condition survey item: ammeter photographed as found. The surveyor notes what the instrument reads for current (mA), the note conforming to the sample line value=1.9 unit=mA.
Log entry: value=6 unit=mA
